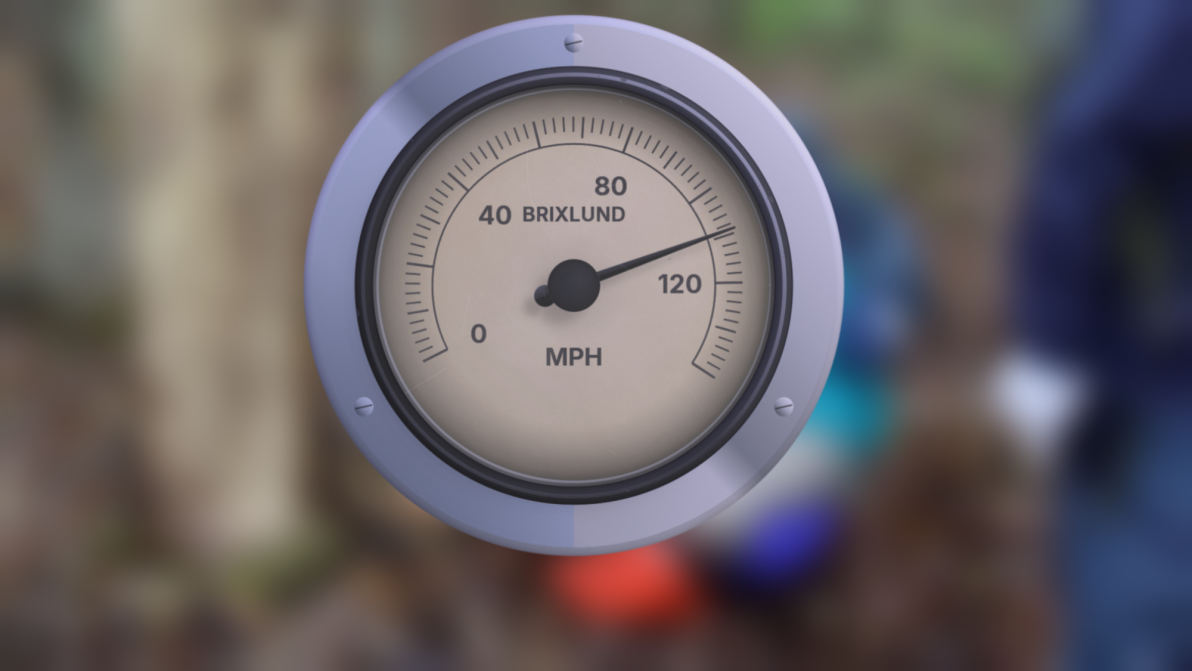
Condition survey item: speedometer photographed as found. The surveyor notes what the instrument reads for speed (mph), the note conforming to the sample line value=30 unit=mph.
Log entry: value=109 unit=mph
